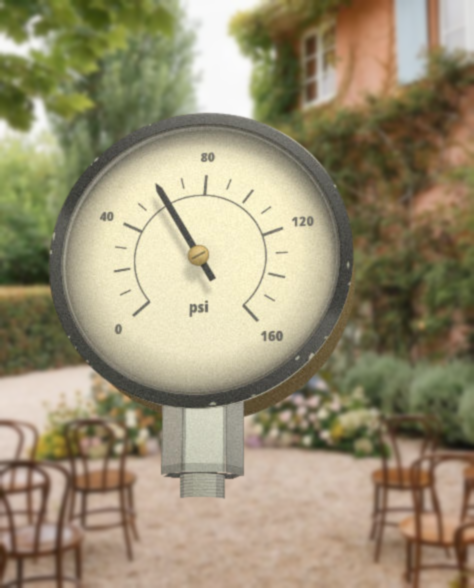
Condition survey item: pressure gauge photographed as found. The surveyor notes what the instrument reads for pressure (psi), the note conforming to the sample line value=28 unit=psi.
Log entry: value=60 unit=psi
